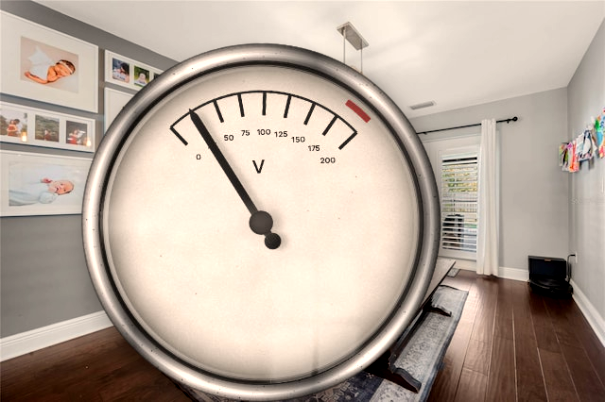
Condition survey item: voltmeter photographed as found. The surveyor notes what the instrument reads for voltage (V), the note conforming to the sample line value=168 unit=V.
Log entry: value=25 unit=V
